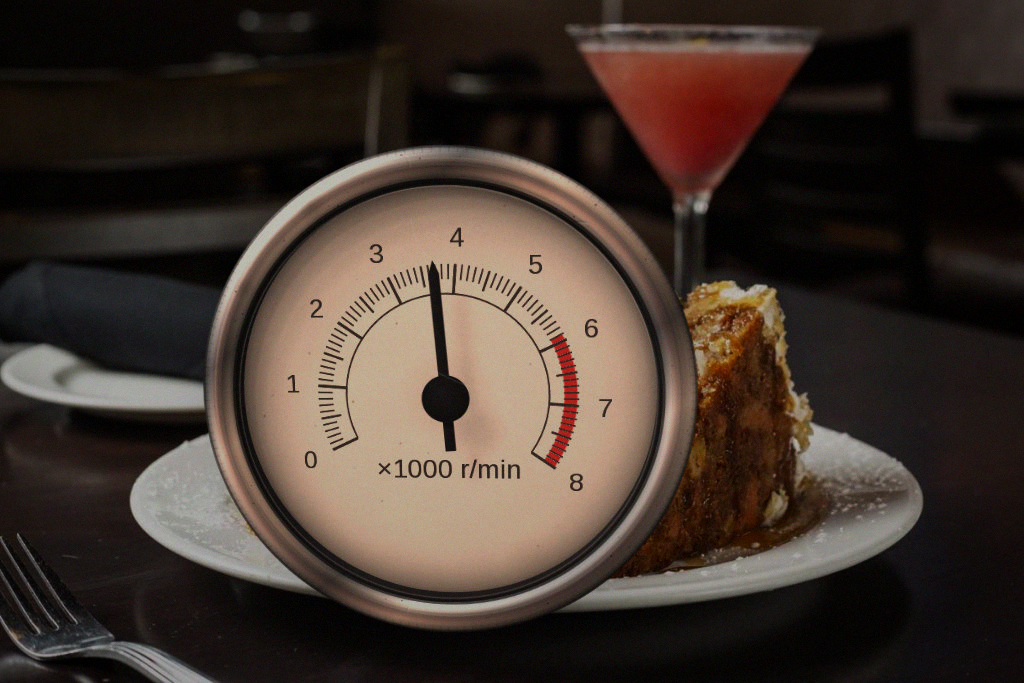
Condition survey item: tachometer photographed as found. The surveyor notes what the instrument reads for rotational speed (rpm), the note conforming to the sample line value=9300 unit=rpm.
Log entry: value=3700 unit=rpm
